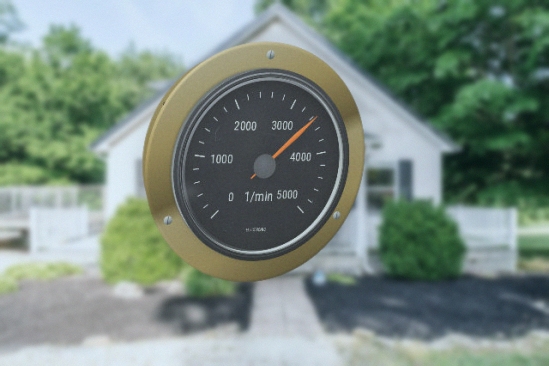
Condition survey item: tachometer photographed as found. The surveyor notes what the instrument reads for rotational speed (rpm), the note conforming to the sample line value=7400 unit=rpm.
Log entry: value=3400 unit=rpm
